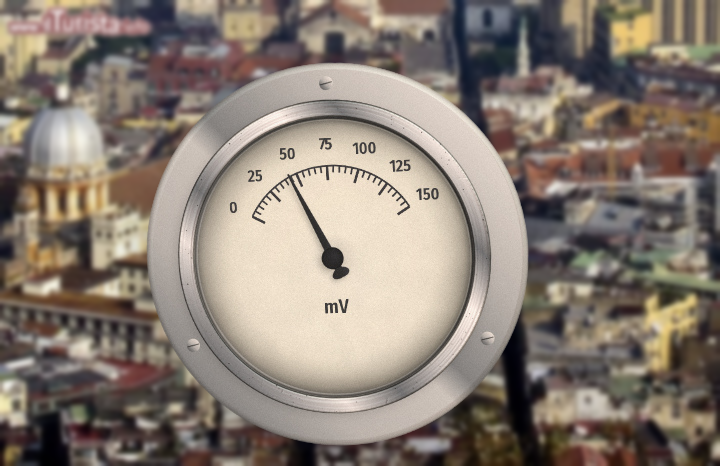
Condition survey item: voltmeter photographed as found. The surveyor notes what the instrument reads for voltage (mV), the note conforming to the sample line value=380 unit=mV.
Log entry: value=45 unit=mV
